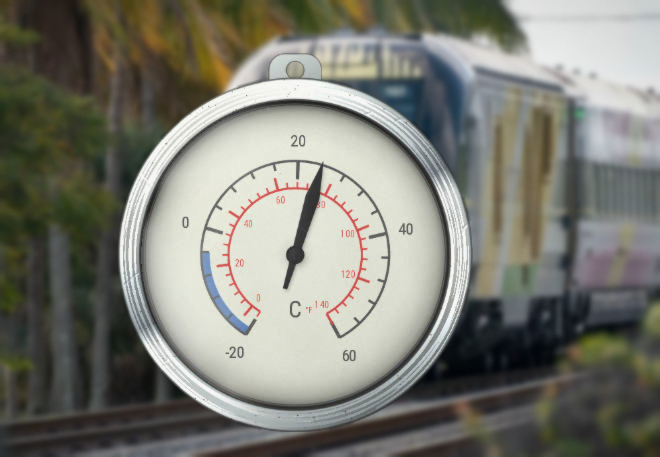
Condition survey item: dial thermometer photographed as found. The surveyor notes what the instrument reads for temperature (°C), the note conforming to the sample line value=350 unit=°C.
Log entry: value=24 unit=°C
